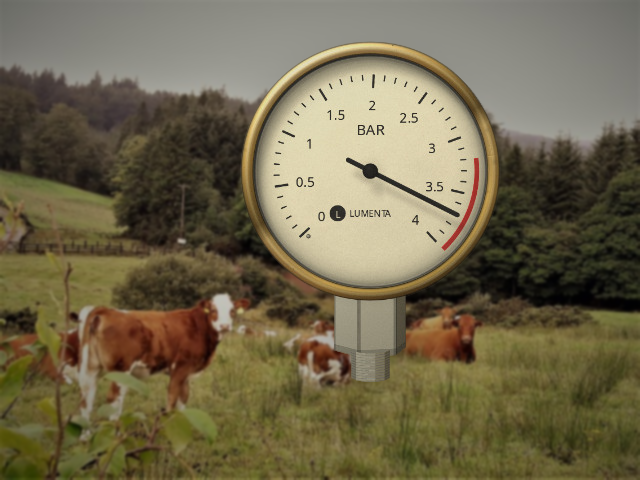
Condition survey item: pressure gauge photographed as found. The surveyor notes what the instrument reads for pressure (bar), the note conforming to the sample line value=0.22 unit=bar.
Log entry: value=3.7 unit=bar
